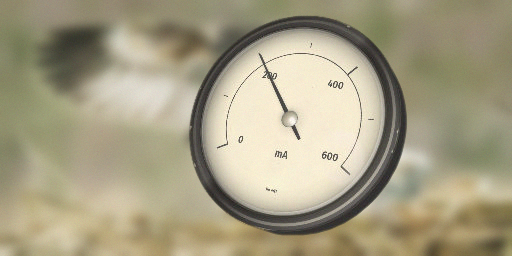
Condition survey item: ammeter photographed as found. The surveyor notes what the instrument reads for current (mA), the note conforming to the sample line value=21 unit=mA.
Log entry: value=200 unit=mA
